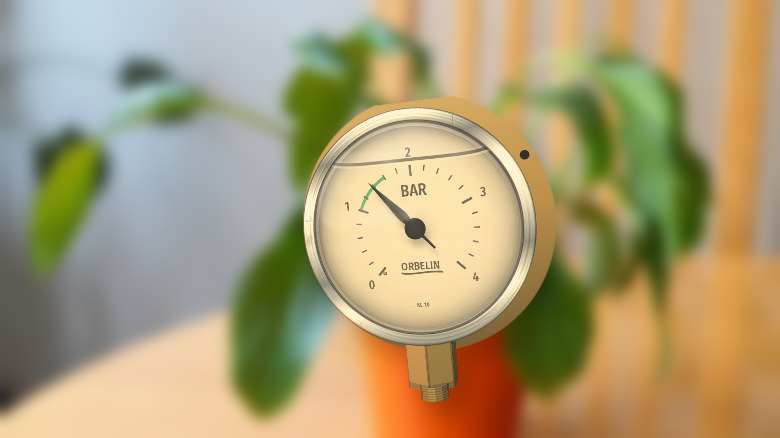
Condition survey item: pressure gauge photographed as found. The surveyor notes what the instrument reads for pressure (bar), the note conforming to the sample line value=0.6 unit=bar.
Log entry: value=1.4 unit=bar
